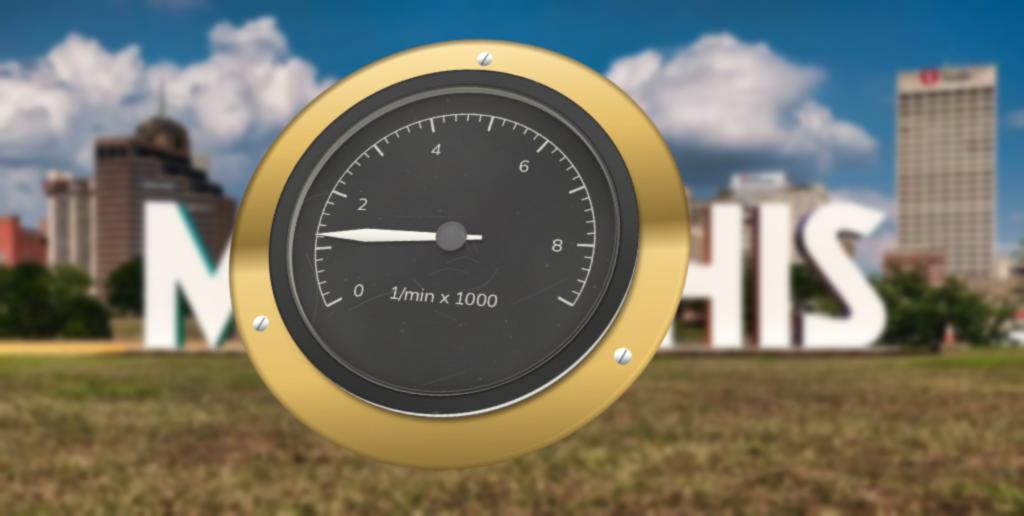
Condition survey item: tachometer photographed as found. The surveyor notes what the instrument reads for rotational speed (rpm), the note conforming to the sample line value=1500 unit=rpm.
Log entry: value=1200 unit=rpm
